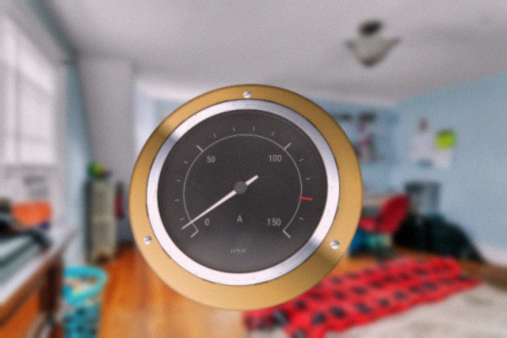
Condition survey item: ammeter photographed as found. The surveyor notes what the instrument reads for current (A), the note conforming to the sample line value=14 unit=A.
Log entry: value=5 unit=A
